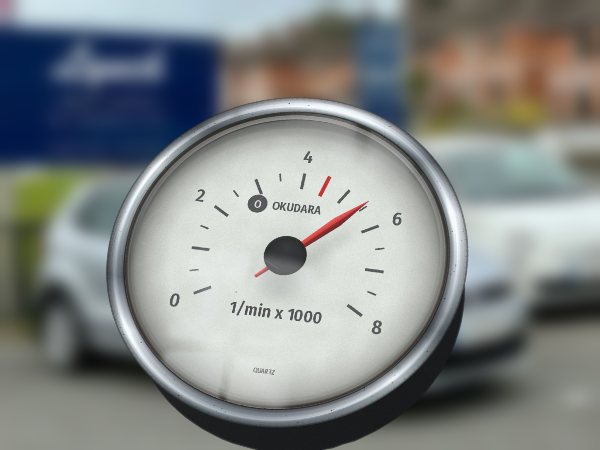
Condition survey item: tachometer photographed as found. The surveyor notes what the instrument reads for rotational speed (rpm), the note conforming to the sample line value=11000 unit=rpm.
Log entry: value=5500 unit=rpm
